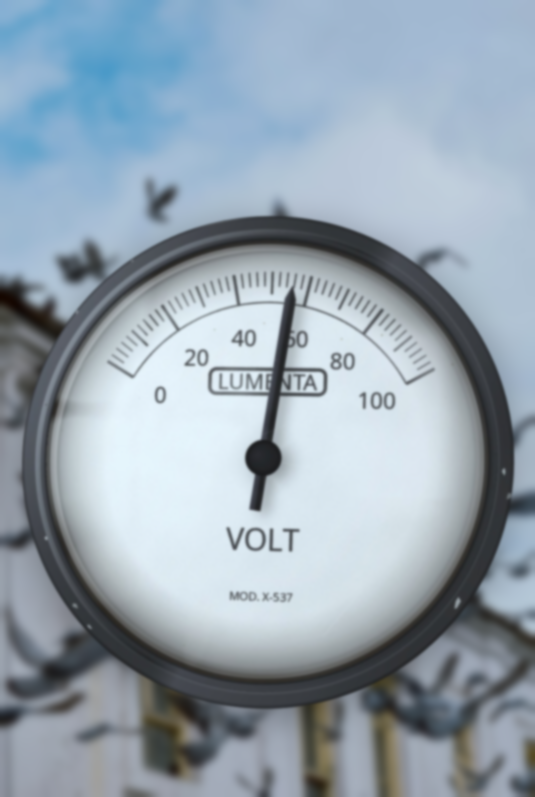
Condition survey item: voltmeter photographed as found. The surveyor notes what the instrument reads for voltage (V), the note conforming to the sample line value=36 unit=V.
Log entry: value=56 unit=V
